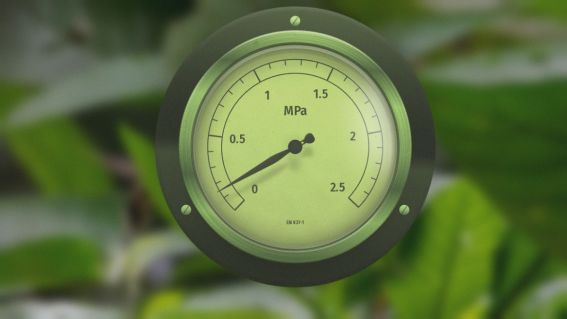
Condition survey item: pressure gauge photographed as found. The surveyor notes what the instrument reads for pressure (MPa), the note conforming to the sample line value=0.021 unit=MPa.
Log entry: value=0.15 unit=MPa
